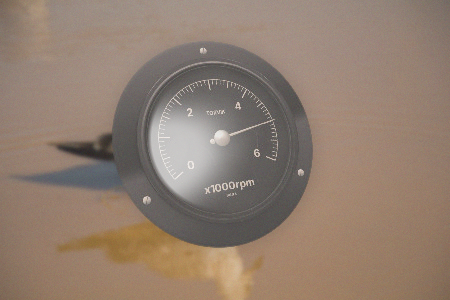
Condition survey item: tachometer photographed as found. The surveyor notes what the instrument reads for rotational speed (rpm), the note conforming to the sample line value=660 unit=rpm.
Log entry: value=5000 unit=rpm
